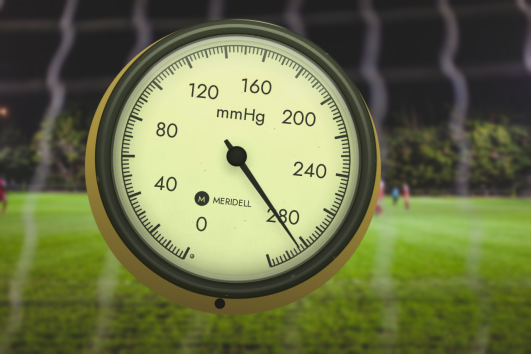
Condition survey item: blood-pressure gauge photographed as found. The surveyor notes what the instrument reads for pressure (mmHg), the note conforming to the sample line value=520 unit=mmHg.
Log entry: value=284 unit=mmHg
